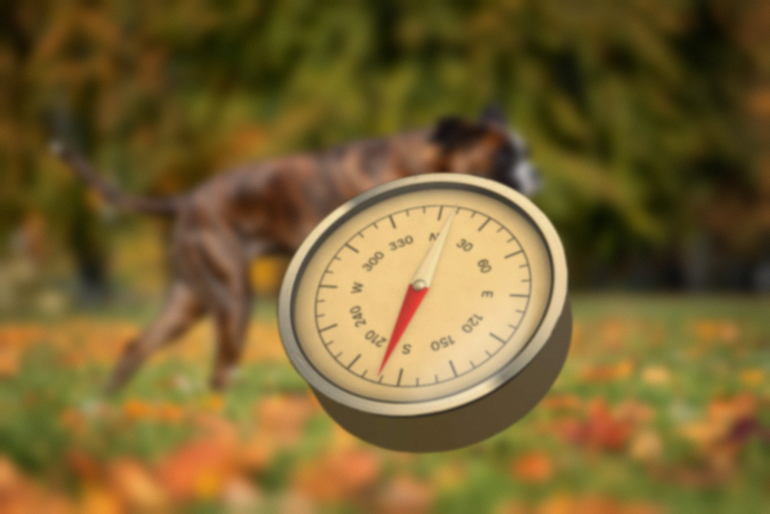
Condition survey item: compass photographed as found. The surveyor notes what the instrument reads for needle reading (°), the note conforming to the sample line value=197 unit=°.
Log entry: value=190 unit=°
